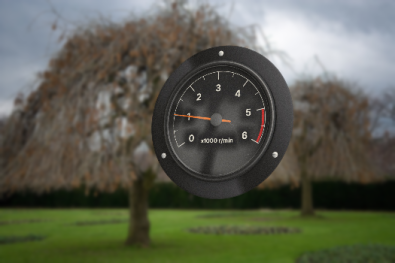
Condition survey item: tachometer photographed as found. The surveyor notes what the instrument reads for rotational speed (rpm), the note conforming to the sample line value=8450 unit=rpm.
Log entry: value=1000 unit=rpm
